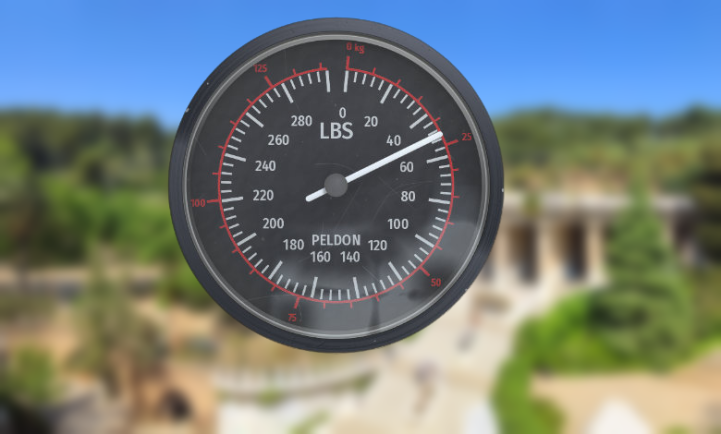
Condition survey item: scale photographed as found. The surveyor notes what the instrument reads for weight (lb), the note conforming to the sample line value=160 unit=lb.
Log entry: value=50 unit=lb
